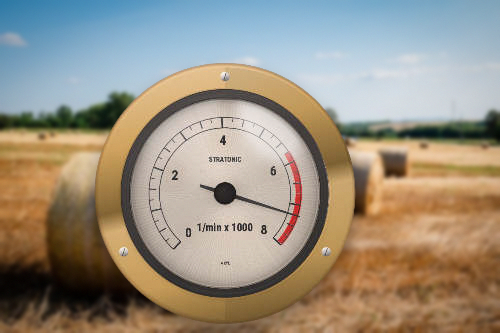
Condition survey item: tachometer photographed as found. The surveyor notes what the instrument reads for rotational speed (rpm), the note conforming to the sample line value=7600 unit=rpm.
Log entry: value=7250 unit=rpm
